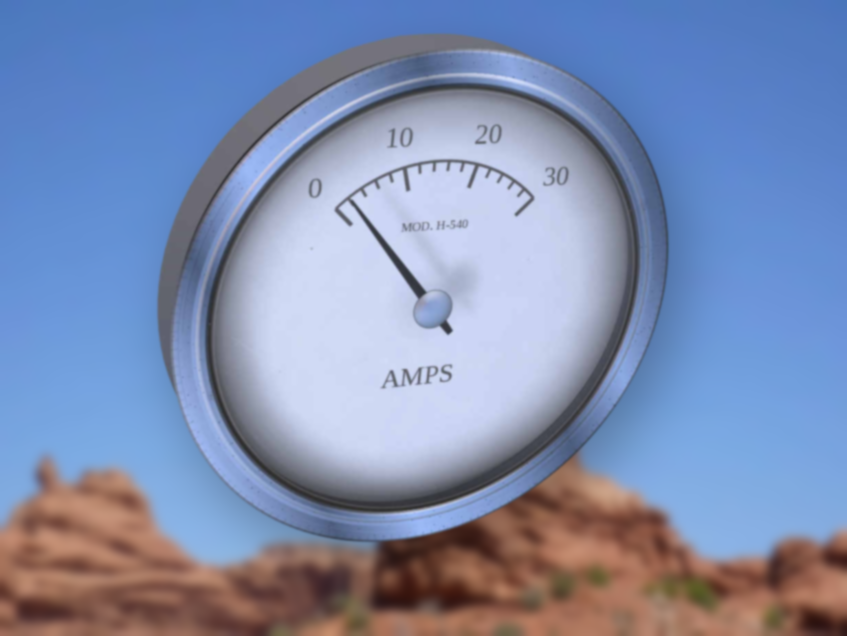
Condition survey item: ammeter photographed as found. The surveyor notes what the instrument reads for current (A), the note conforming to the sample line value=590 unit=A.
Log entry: value=2 unit=A
